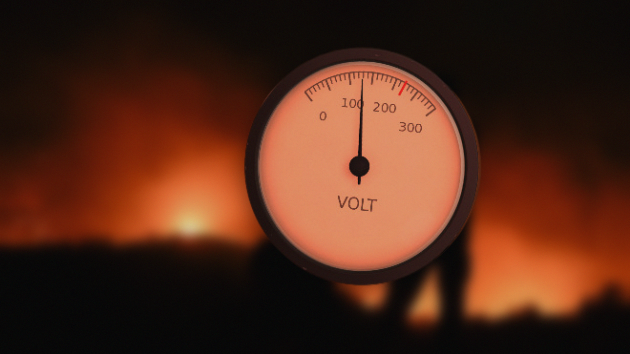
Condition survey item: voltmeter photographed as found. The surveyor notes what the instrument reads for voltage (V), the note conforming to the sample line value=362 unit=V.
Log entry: value=130 unit=V
